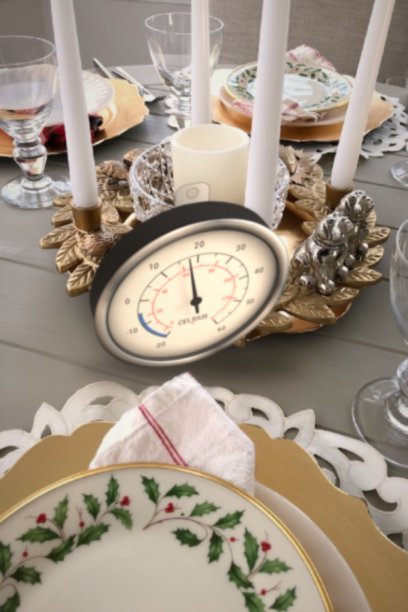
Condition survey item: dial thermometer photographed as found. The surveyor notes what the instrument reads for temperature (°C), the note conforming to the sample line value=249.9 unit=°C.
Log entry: value=17.5 unit=°C
